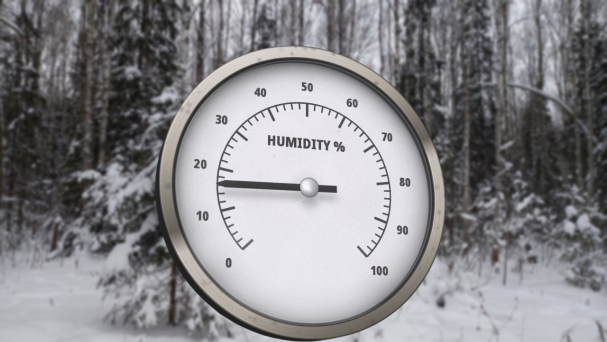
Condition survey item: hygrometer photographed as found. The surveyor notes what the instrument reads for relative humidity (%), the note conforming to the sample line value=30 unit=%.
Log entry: value=16 unit=%
